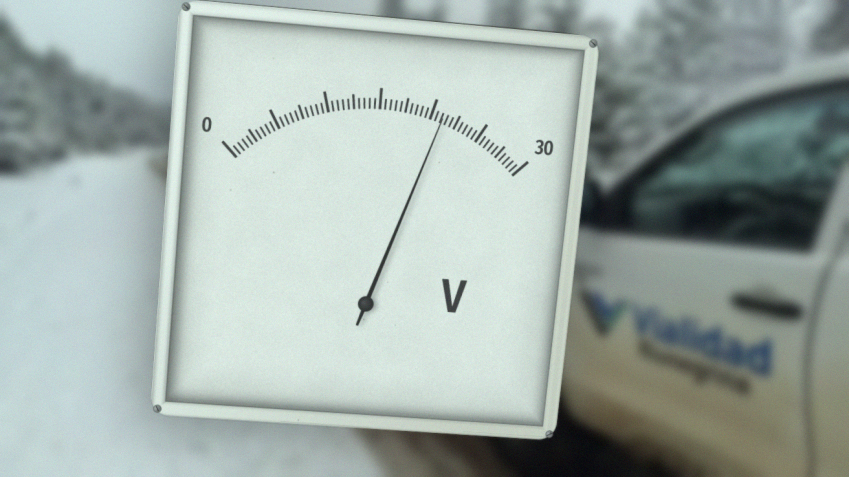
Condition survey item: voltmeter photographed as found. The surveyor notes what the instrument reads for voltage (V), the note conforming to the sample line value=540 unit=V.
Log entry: value=21 unit=V
